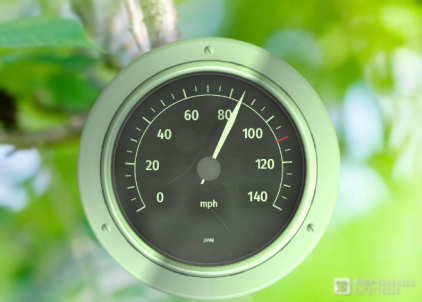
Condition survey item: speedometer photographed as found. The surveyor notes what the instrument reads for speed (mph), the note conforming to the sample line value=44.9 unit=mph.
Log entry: value=85 unit=mph
